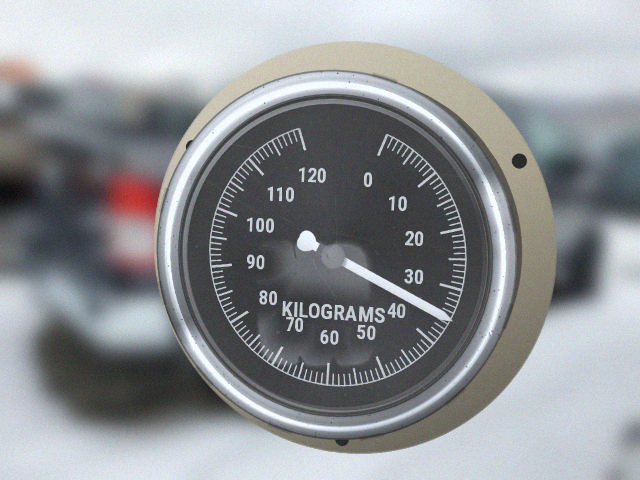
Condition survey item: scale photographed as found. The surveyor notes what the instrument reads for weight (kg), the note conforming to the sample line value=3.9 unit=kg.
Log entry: value=35 unit=kg
